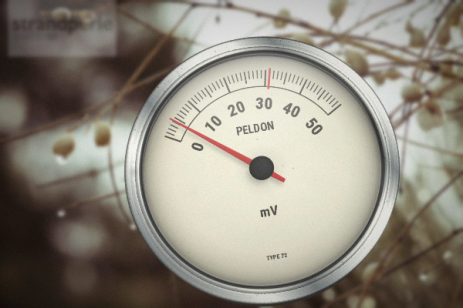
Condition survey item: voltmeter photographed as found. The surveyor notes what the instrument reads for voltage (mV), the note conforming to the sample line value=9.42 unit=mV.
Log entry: value=4 unit=mV
